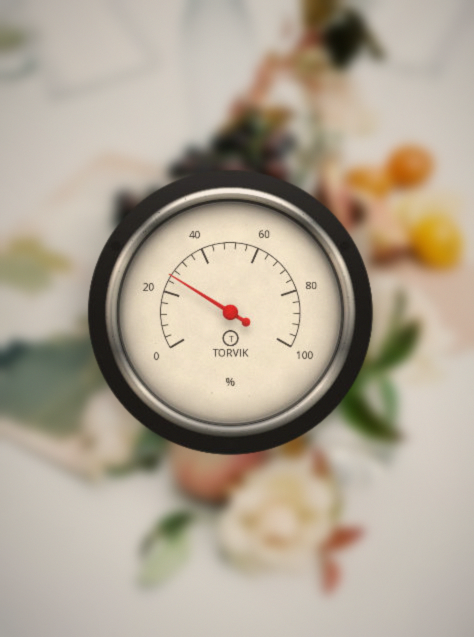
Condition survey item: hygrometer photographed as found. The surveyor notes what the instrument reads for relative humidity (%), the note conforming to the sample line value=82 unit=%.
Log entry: value=26 unit=%
